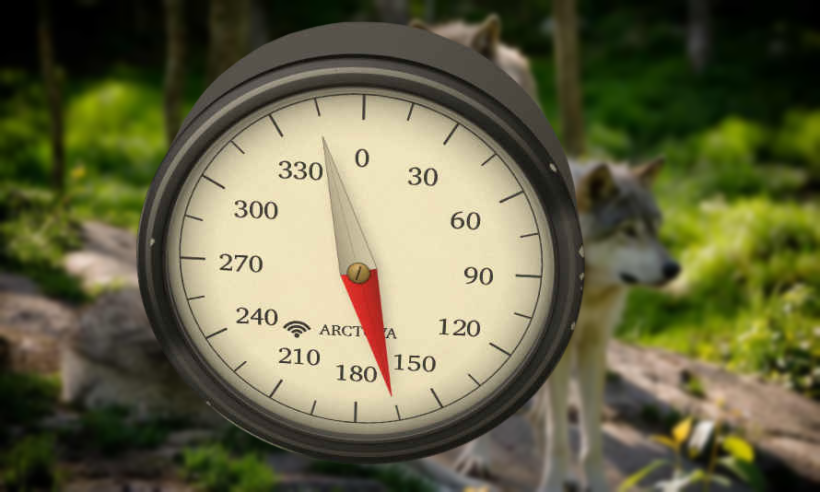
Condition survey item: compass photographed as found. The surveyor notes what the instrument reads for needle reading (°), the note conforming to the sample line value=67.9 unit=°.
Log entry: value=165 unit=°
